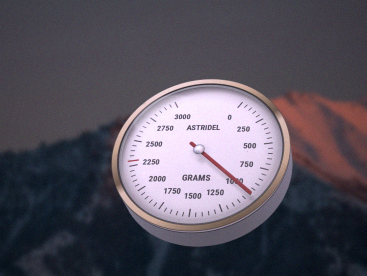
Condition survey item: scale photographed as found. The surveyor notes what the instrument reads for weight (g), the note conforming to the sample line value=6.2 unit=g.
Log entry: value=1000 unit=g
